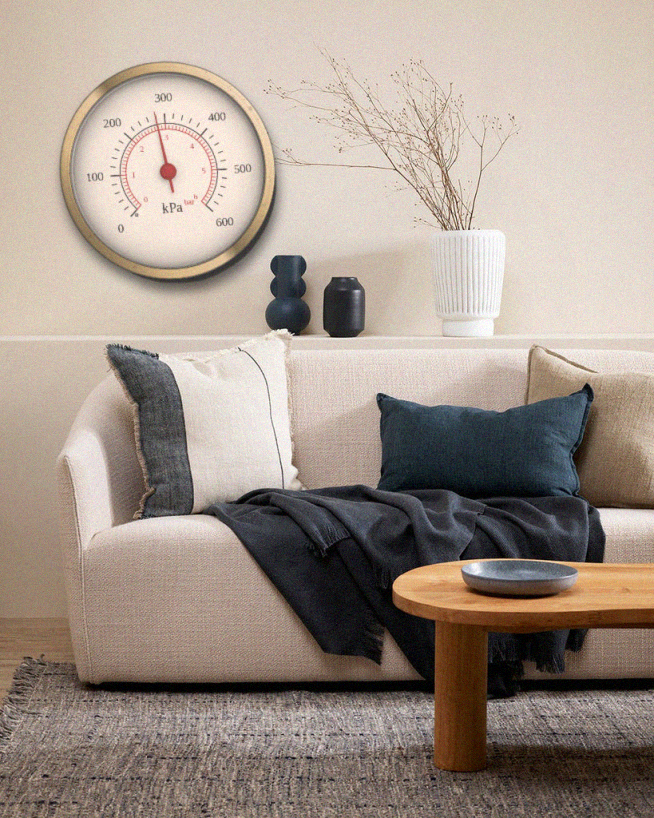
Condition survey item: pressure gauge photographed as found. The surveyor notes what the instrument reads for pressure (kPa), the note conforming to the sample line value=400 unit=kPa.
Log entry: value=280 unit=kPa
